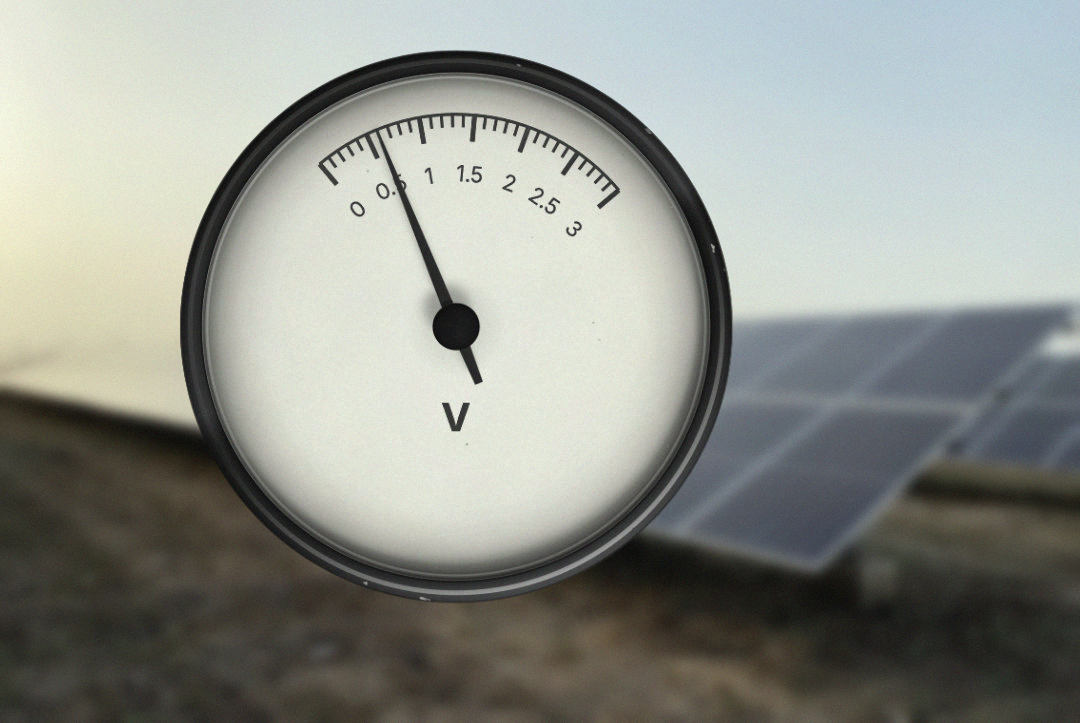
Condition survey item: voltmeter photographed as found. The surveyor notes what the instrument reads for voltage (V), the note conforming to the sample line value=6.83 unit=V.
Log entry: value=0.6 unit=V
